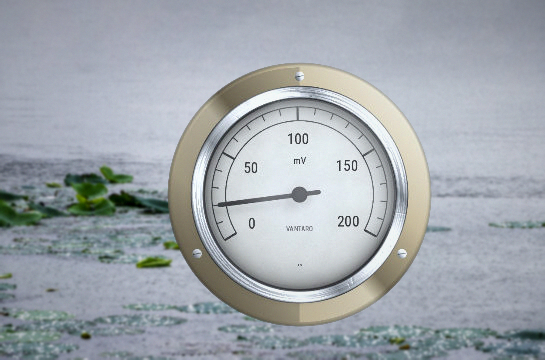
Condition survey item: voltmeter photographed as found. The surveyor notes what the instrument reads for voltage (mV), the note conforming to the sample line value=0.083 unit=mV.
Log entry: value=20 unit=mV
